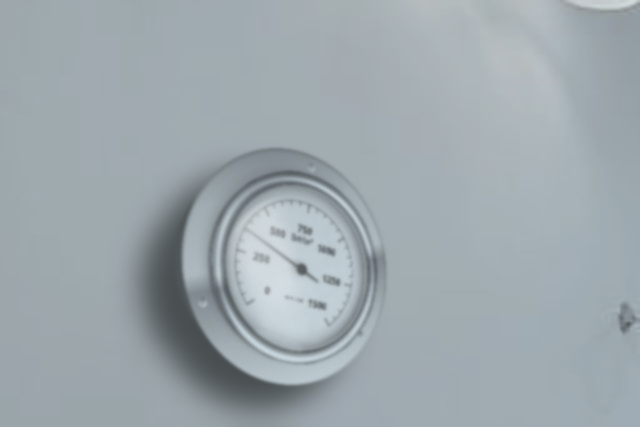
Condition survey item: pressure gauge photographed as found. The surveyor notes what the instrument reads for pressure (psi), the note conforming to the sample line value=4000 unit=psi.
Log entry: value=350 unit=psi
